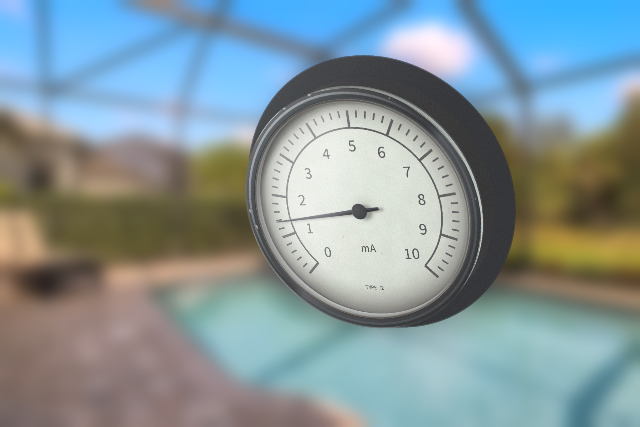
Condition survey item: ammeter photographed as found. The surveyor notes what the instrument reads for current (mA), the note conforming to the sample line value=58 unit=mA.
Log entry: value=1.4 unit=mA
